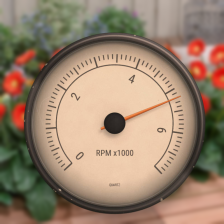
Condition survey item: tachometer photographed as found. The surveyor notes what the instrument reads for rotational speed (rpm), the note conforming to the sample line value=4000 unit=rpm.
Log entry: value=5200 unit=rpm
